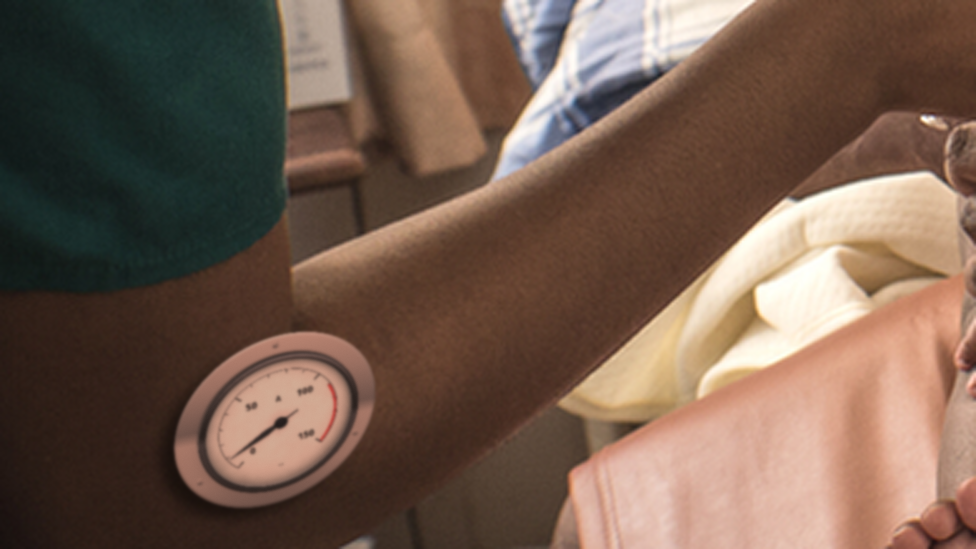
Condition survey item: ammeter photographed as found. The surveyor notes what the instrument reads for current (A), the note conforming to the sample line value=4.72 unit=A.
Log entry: value=10 unit=A
